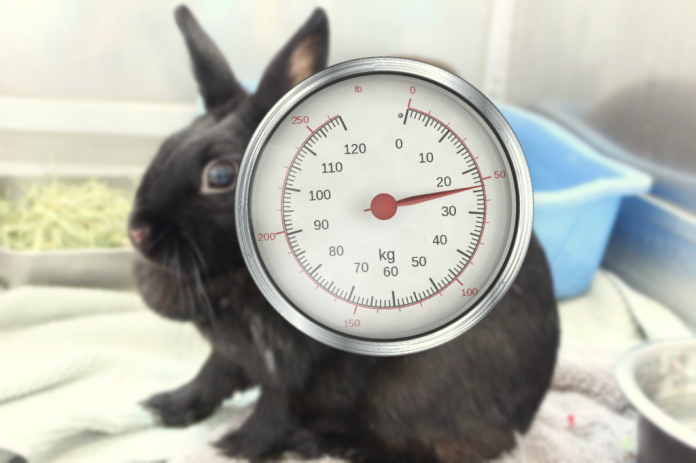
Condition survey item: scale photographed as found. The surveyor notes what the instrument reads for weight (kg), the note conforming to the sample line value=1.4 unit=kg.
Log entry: value=24 unit=kg
